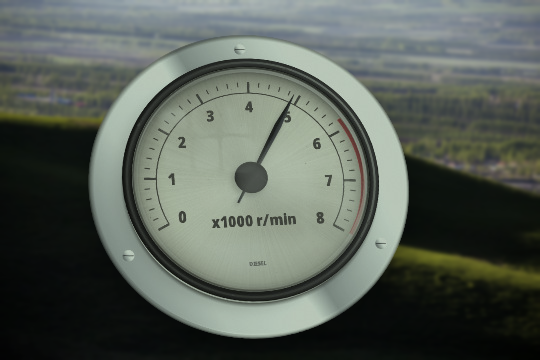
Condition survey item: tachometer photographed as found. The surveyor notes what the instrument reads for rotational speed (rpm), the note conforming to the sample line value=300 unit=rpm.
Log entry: value=4900 unit=rpm
